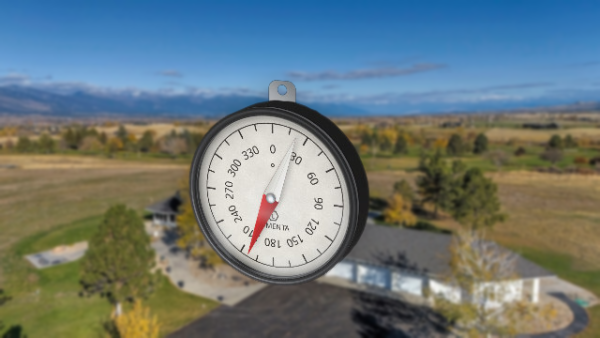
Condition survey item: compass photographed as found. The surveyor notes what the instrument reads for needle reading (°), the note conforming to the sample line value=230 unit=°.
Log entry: value=202.5 unit=°
